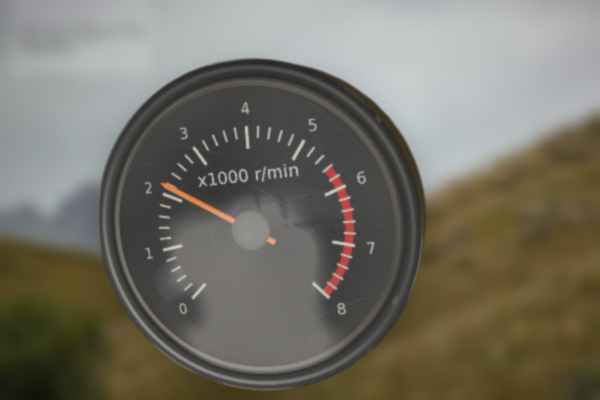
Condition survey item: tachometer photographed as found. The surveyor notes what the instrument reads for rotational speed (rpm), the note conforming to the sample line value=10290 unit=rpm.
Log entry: value=2200 unit=rpm
